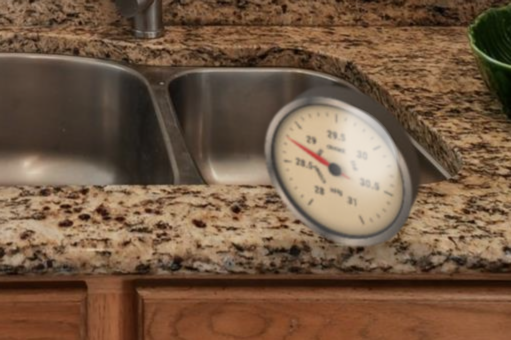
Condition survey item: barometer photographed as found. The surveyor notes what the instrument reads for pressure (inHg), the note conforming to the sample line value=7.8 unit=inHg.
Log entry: value=28.8 unit=inHg
